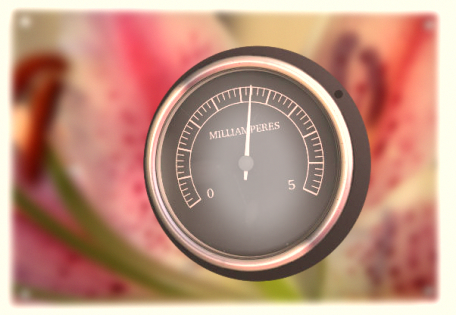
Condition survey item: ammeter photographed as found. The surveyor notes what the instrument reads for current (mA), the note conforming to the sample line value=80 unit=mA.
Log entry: value=2.7 unit=mA
